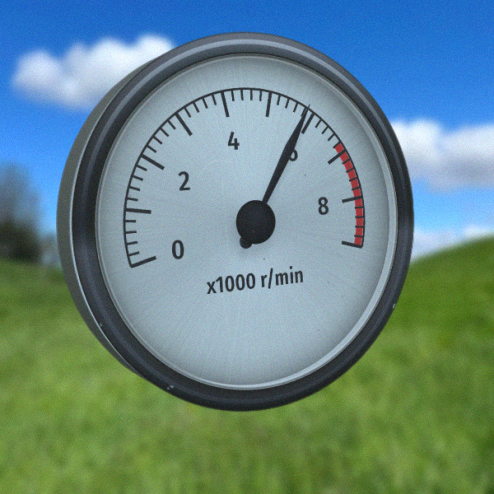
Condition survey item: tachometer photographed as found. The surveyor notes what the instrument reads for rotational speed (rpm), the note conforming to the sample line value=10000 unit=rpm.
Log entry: value=5800 unit=rpm
